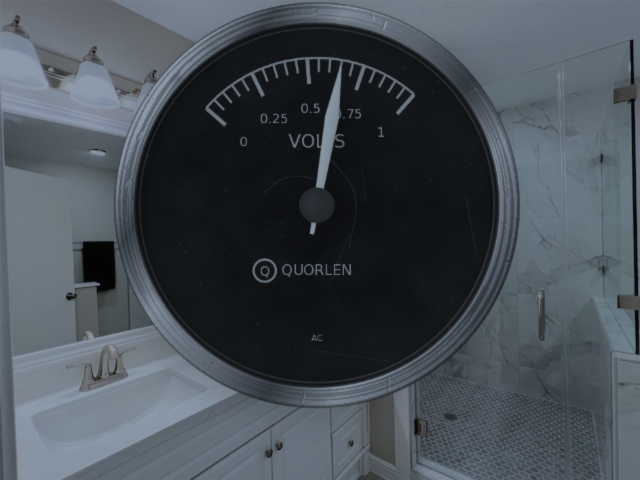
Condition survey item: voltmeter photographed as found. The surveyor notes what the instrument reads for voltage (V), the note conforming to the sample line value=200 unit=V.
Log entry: value=0.65 unit=V
